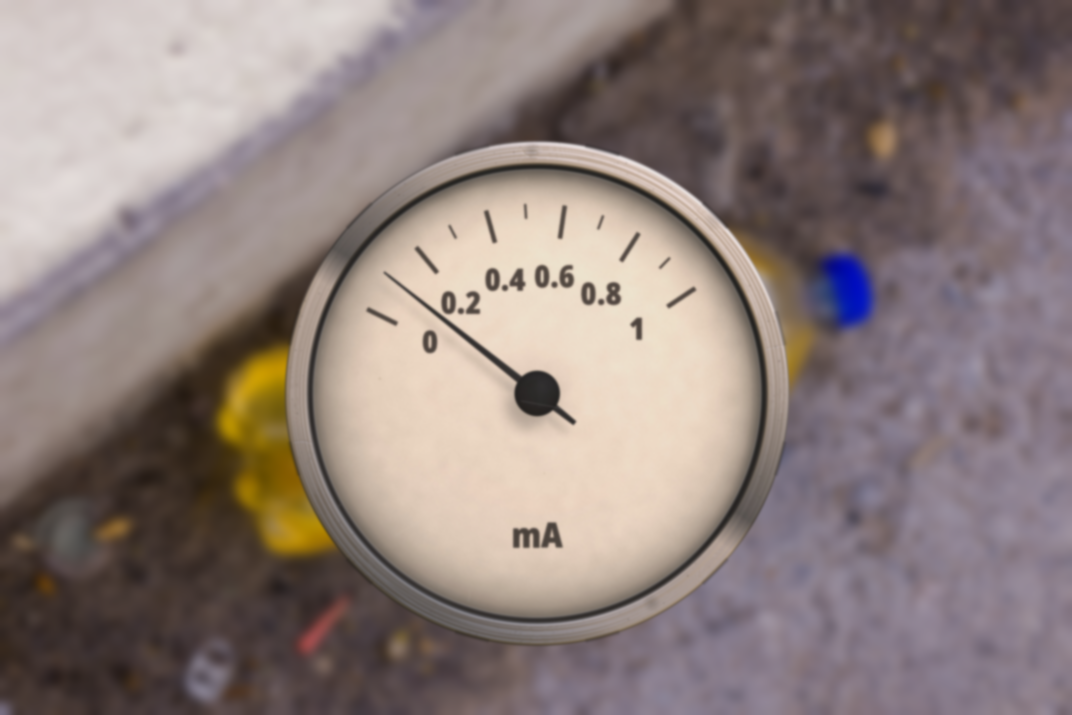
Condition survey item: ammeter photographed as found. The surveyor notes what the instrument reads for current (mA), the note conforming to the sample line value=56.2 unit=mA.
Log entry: value=0.1 unit=mA
